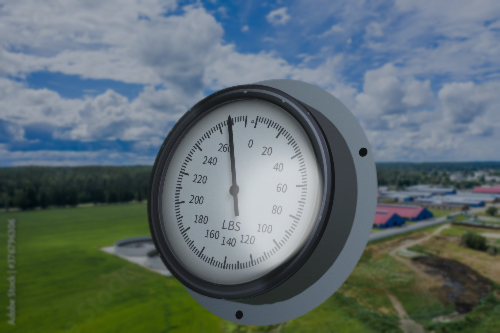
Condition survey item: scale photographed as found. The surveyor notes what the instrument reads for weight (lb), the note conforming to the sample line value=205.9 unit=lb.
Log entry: value=270 unit=lb
